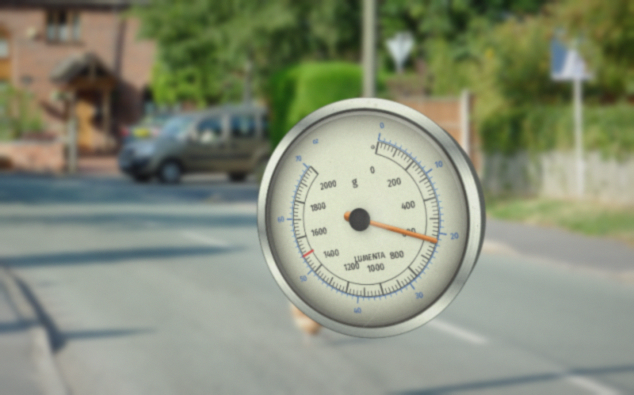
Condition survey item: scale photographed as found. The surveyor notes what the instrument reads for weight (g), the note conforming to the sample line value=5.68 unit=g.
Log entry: value=600 unit=g
